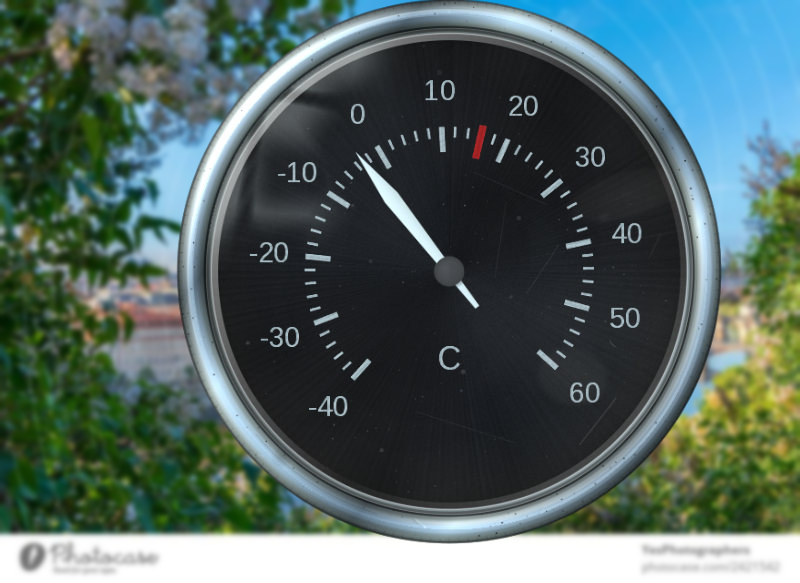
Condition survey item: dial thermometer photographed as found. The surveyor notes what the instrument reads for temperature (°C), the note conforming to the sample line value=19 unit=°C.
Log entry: value=-3 unit=°C
